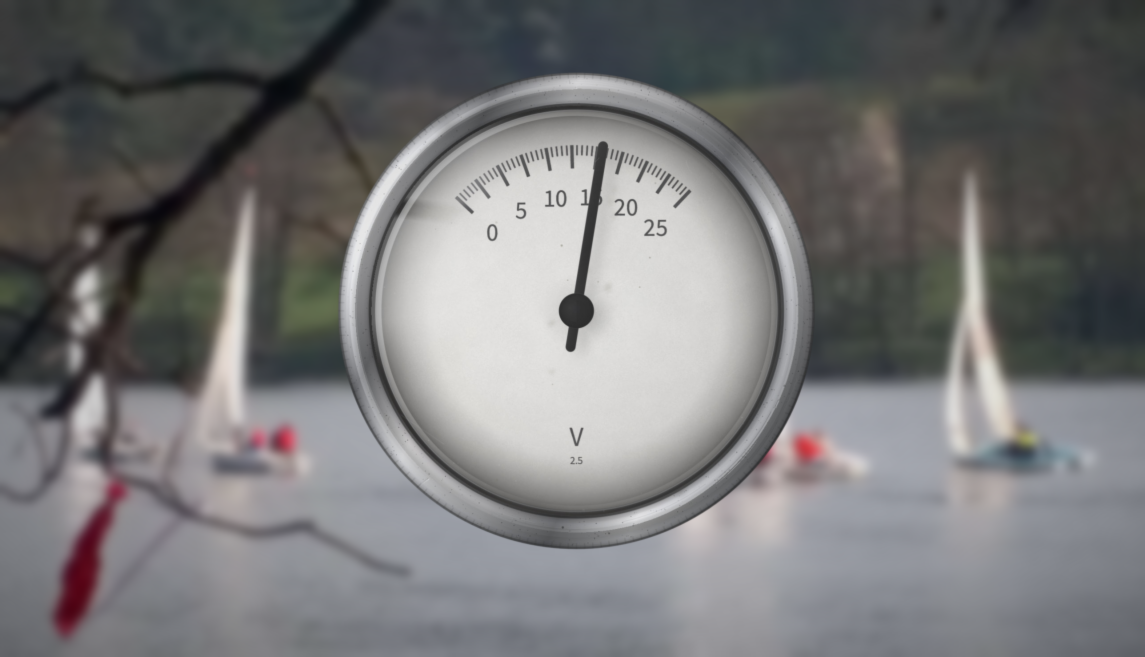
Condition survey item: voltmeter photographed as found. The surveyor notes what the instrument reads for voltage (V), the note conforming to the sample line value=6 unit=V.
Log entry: value=15.5 unit=V
